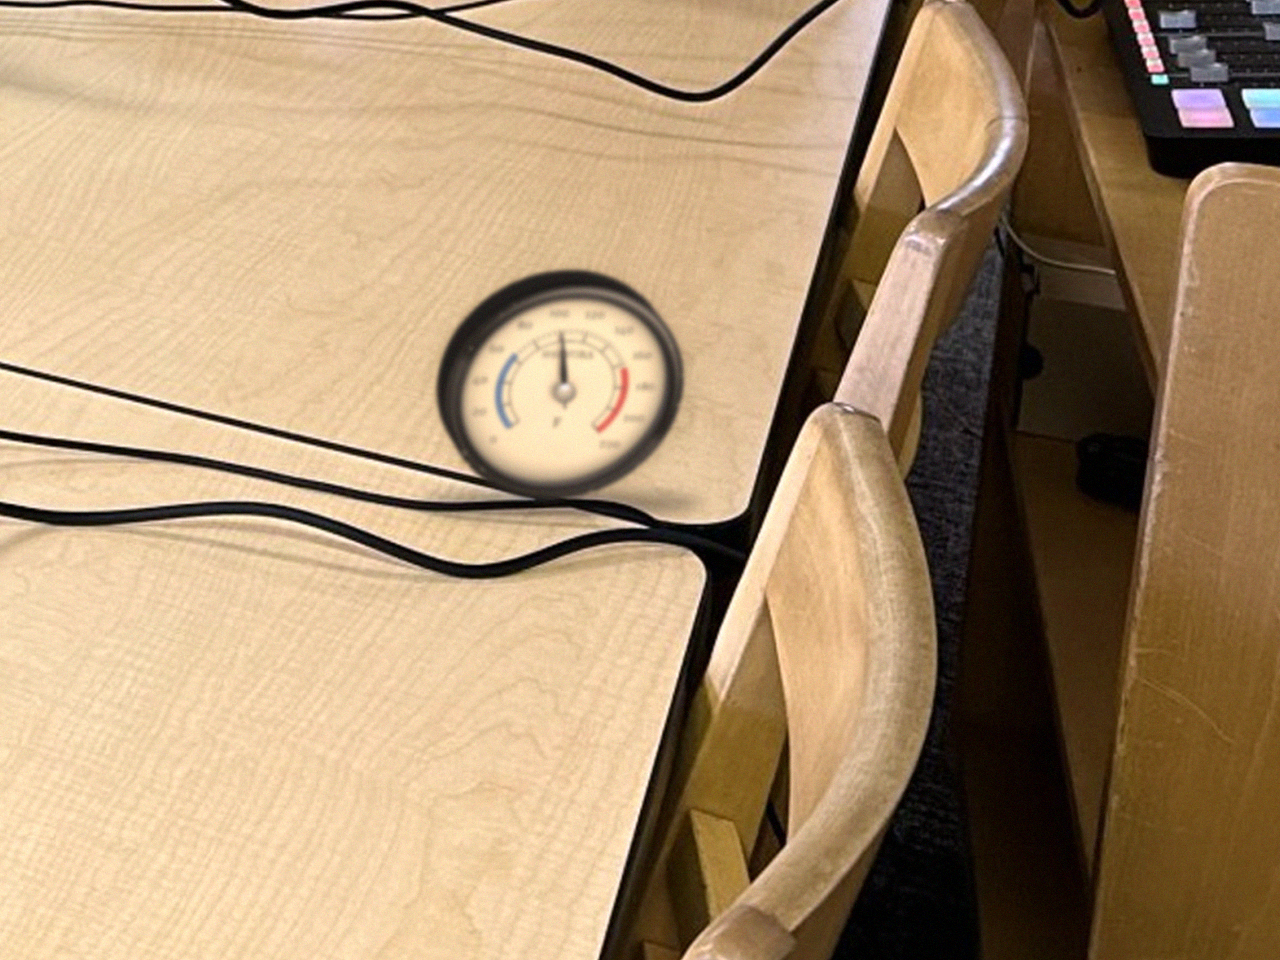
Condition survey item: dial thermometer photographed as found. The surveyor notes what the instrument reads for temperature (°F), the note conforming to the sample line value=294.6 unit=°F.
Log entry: value=100 unit=°F
